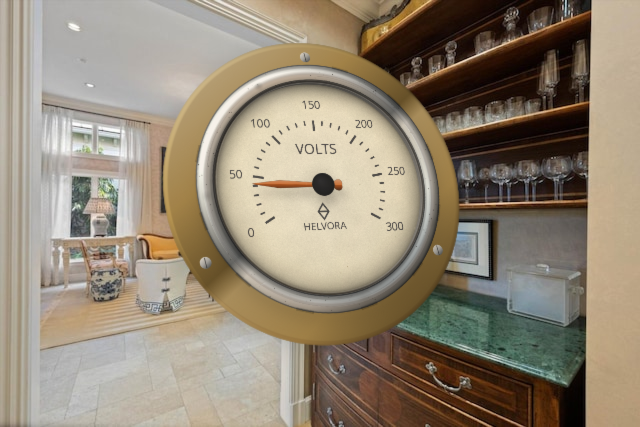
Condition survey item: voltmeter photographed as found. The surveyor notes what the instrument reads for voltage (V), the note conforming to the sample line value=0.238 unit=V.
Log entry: value=40 unit=V
